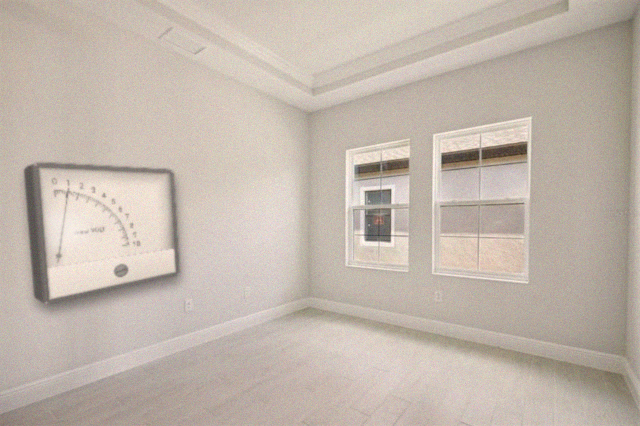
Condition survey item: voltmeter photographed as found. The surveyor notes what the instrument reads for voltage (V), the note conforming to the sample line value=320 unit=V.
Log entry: value=1 unit=V
